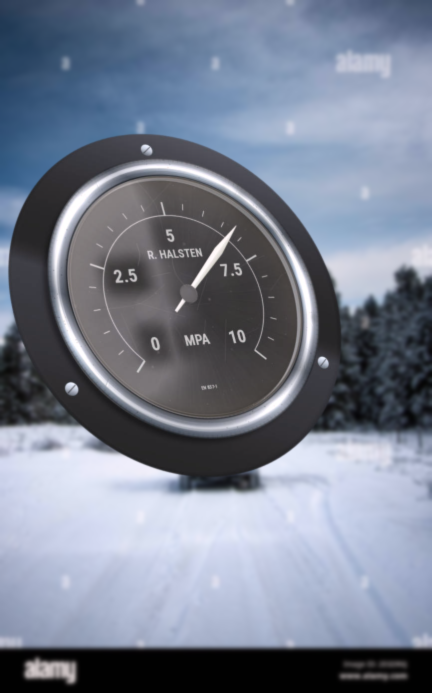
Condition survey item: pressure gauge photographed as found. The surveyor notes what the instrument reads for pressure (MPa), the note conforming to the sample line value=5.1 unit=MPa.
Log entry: value=6.75 unit=MPa
